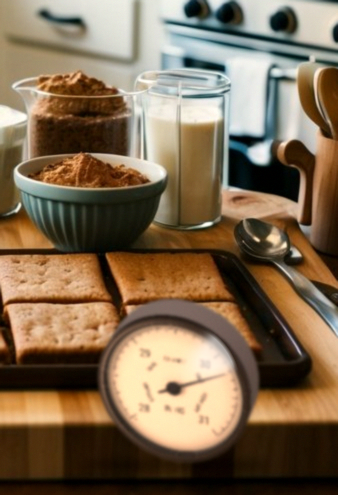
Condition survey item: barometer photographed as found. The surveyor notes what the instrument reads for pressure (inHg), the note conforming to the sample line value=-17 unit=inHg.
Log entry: value=30.2 unit=inHg
